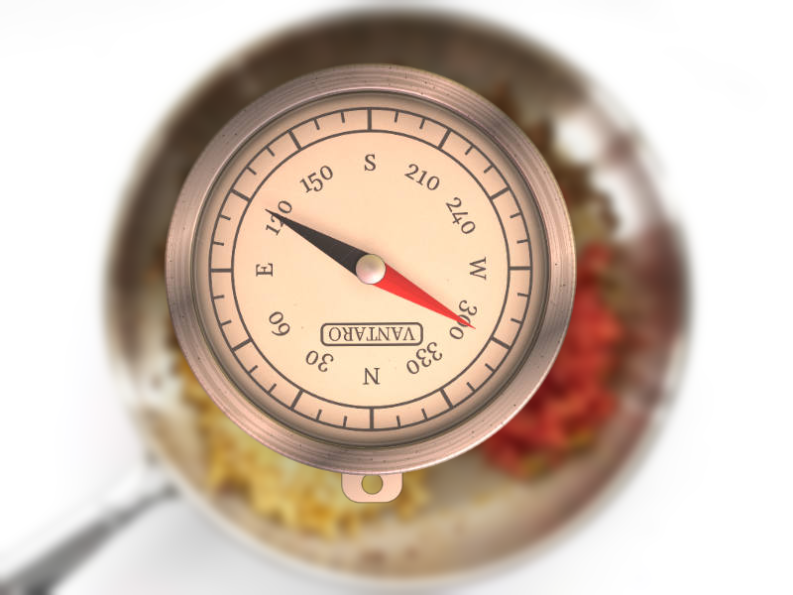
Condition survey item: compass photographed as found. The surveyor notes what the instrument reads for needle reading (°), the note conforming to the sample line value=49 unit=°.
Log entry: value=300 unit=°
